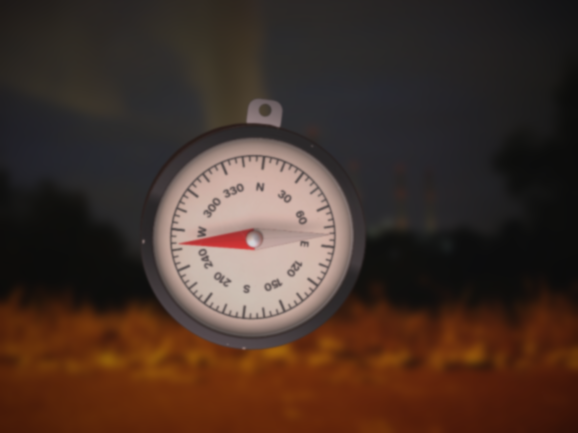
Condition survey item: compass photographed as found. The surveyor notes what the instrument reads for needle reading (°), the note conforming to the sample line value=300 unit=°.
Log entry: value=260 unit=°
